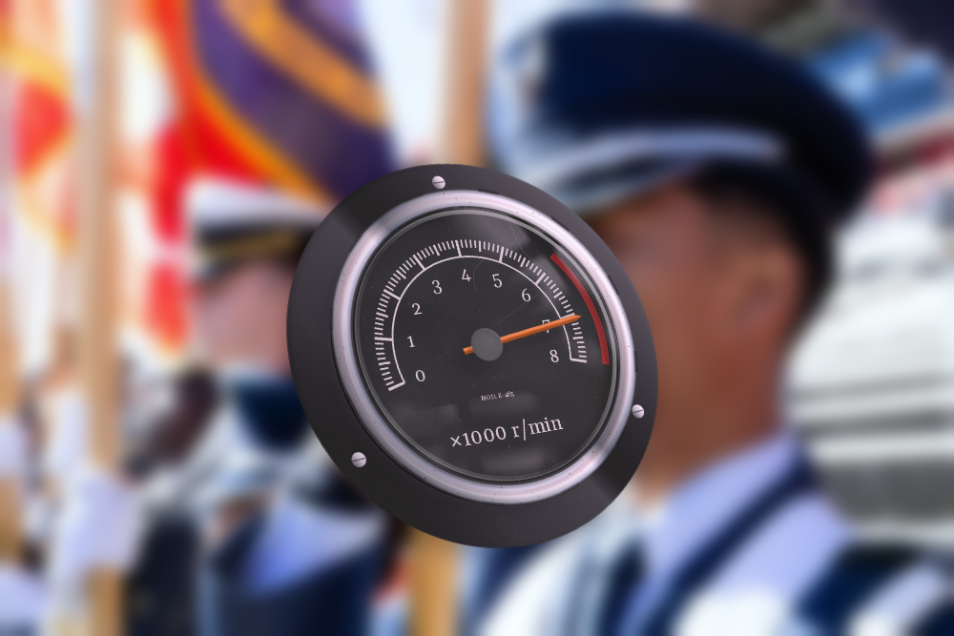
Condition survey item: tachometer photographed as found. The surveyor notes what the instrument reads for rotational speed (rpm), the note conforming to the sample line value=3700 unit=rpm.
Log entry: value=7100 unit=rpm
